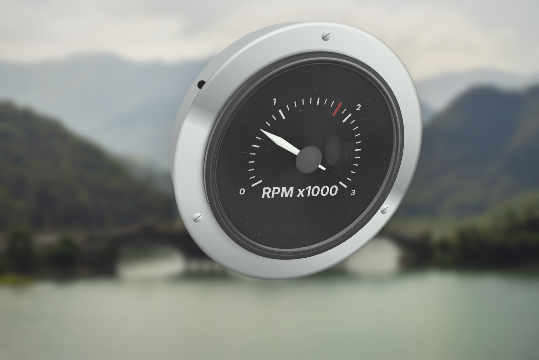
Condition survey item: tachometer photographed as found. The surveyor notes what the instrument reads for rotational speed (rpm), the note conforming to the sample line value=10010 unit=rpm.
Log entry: value=700 unit=rpm
